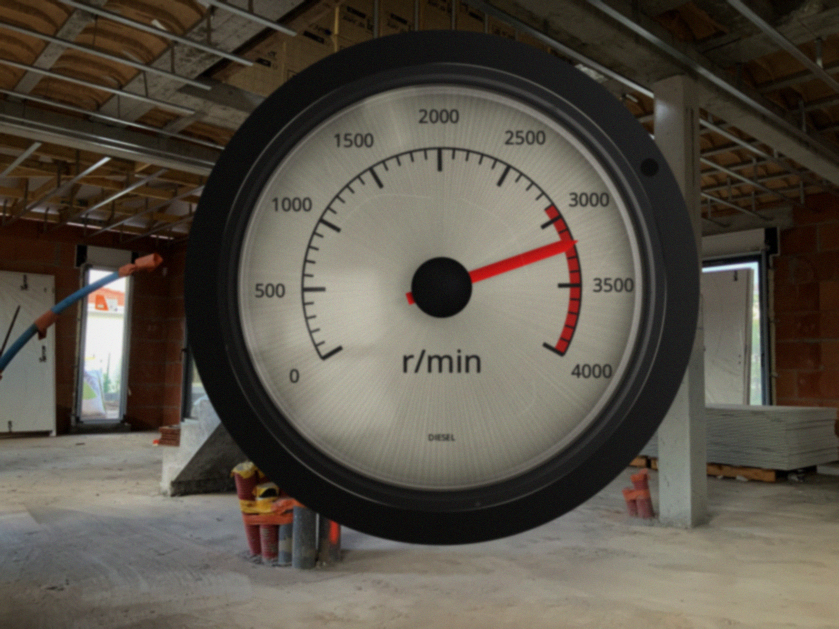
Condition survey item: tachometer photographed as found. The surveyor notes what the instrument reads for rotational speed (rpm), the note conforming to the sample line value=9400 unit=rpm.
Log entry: value=3200 unit=rpm
